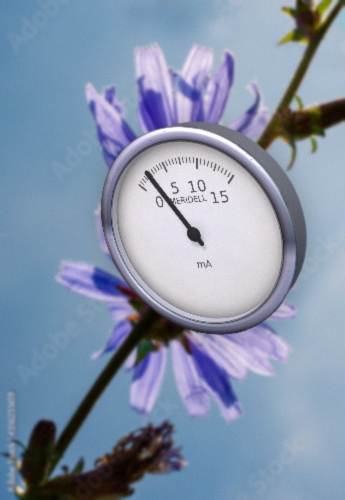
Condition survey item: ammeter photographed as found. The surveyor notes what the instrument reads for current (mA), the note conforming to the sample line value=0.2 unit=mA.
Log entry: value=2.5 unit=mA
